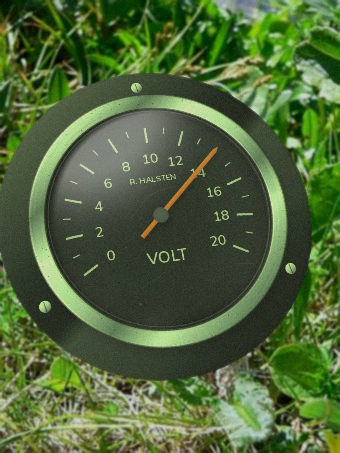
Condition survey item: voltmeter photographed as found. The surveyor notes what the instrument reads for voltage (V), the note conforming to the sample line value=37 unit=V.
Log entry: value=14 unit=V
